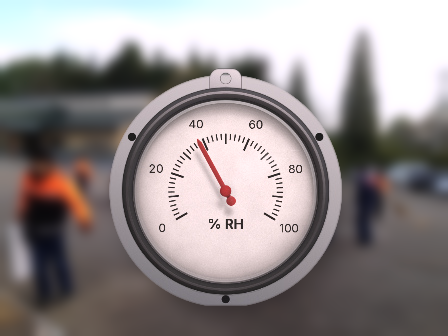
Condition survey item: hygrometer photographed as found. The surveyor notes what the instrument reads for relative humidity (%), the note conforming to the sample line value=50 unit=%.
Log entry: value=38 unit=%
